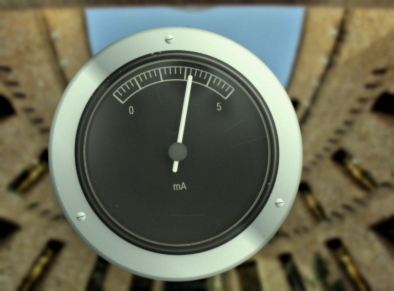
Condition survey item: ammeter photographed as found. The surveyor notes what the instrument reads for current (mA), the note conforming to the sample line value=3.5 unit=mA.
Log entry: value=3.2 unit=mA
